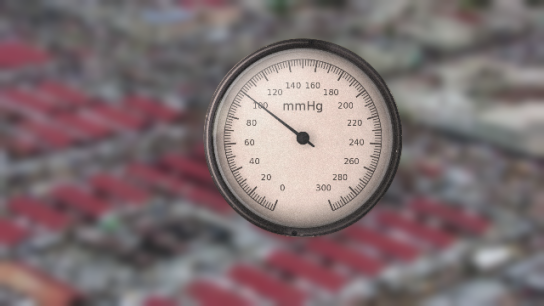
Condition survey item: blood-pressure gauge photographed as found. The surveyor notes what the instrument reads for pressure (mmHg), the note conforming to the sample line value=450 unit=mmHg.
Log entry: value=100 unit=mmHg
